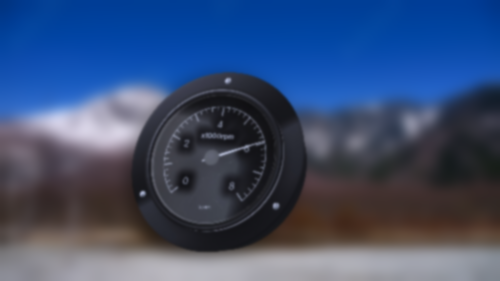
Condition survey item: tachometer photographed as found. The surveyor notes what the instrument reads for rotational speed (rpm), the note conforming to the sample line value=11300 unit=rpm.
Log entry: value=6000 unit=rpm
